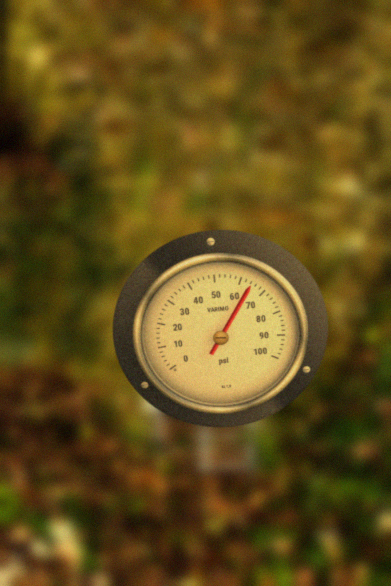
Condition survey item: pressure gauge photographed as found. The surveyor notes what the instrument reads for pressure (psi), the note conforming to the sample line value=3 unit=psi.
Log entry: value=64 unit=psi
